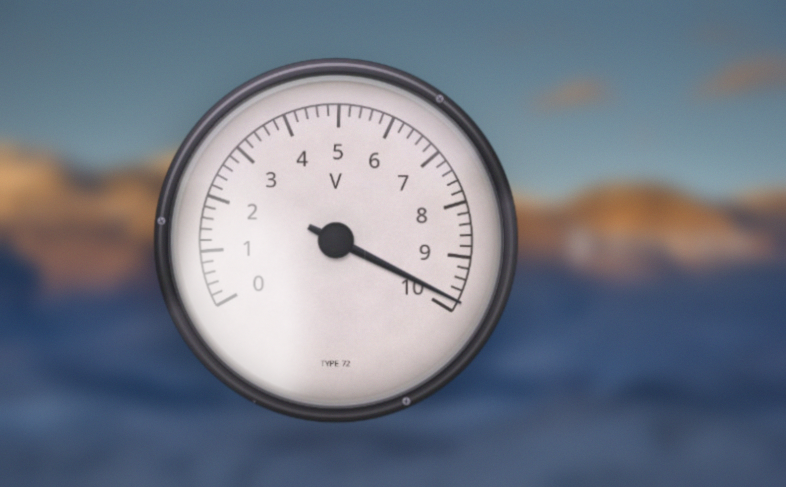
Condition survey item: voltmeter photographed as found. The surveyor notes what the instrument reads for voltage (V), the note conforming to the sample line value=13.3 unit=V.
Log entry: value=9.8 unit=V
